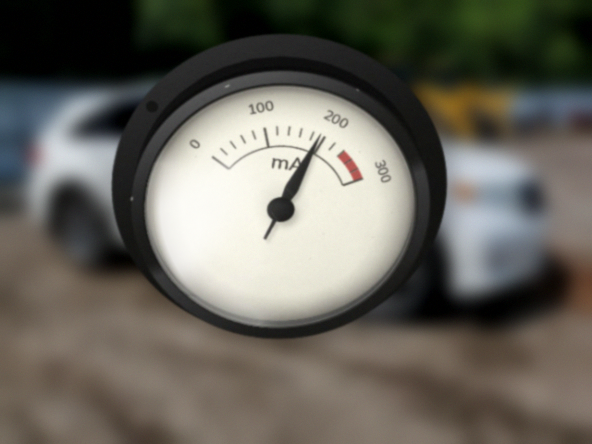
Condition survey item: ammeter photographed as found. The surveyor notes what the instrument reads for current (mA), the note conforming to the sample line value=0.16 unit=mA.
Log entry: value=190 unit=mA
